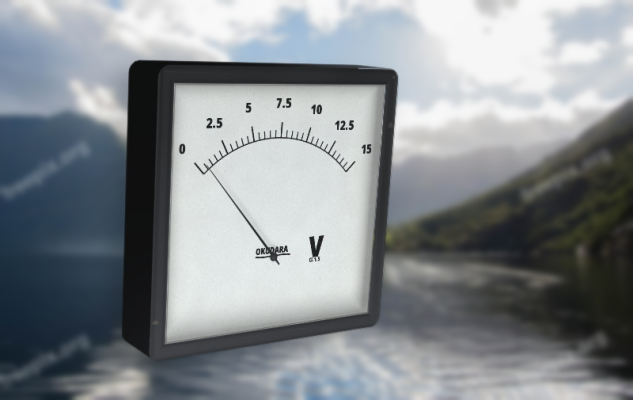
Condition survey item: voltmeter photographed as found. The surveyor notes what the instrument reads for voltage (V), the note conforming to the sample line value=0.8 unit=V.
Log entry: value=0.5 unit=V
